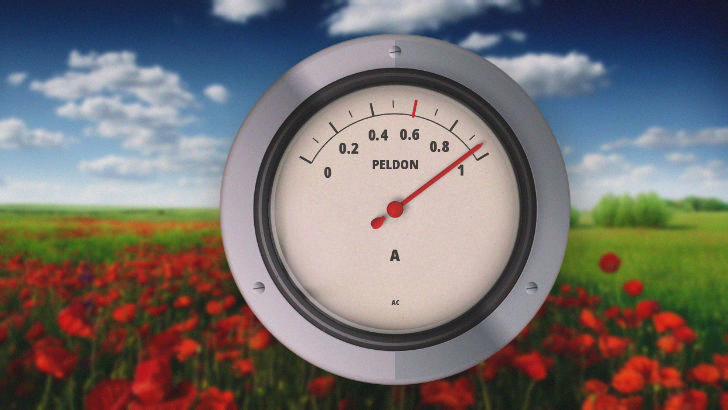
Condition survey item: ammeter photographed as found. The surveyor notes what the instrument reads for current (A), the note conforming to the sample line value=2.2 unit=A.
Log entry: value=0.95 unit=A
